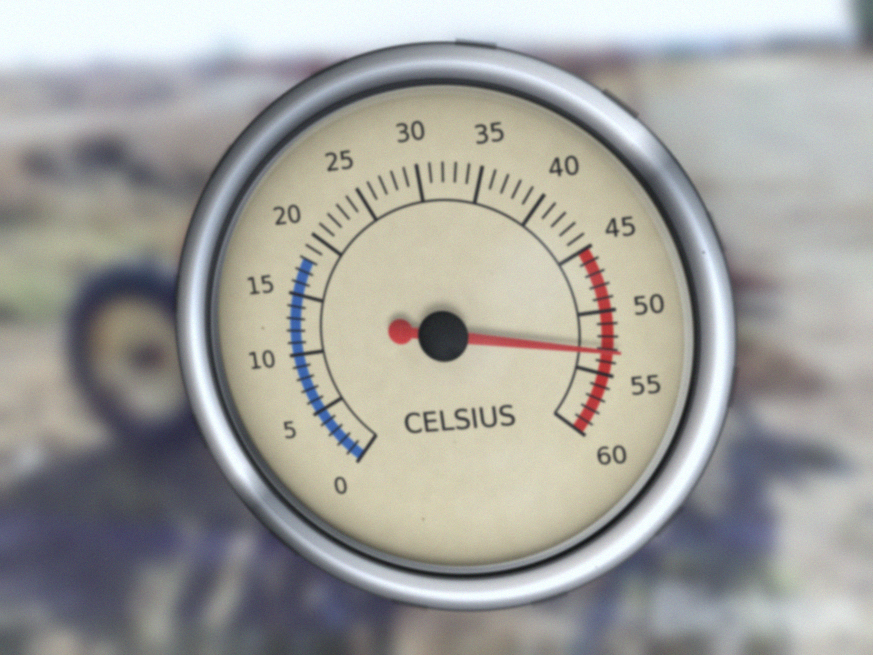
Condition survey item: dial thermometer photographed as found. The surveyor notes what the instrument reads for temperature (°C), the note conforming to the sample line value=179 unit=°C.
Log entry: value=53 unit=°C
